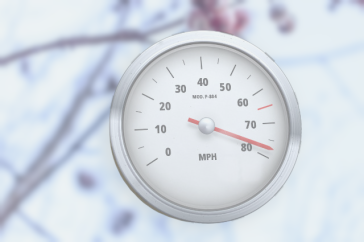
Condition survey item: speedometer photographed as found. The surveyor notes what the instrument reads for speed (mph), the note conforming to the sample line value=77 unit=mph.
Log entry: value=77.5 unit=mph
